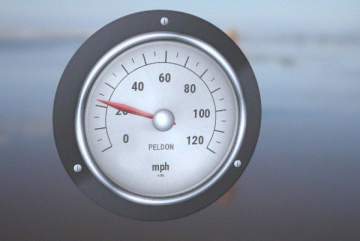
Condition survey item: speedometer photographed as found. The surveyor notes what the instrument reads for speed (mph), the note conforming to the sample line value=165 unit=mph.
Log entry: value=22.5 unit=mph
